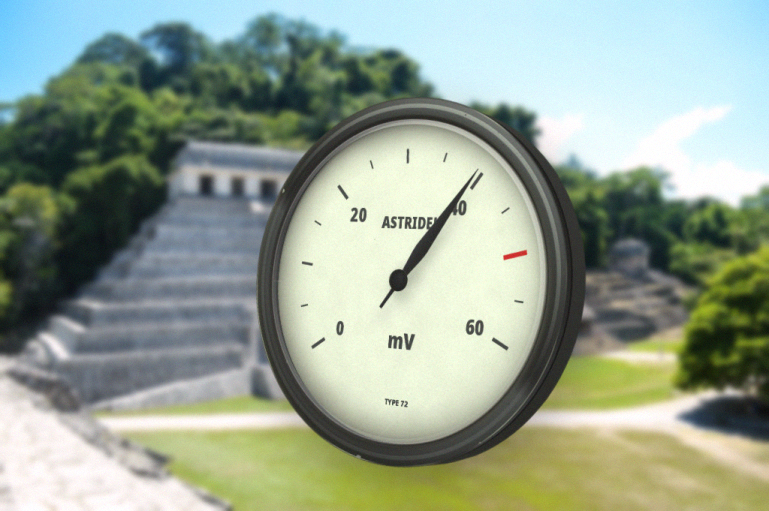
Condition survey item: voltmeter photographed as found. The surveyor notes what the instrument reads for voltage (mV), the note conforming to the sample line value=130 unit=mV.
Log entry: value=40 unit=mV
